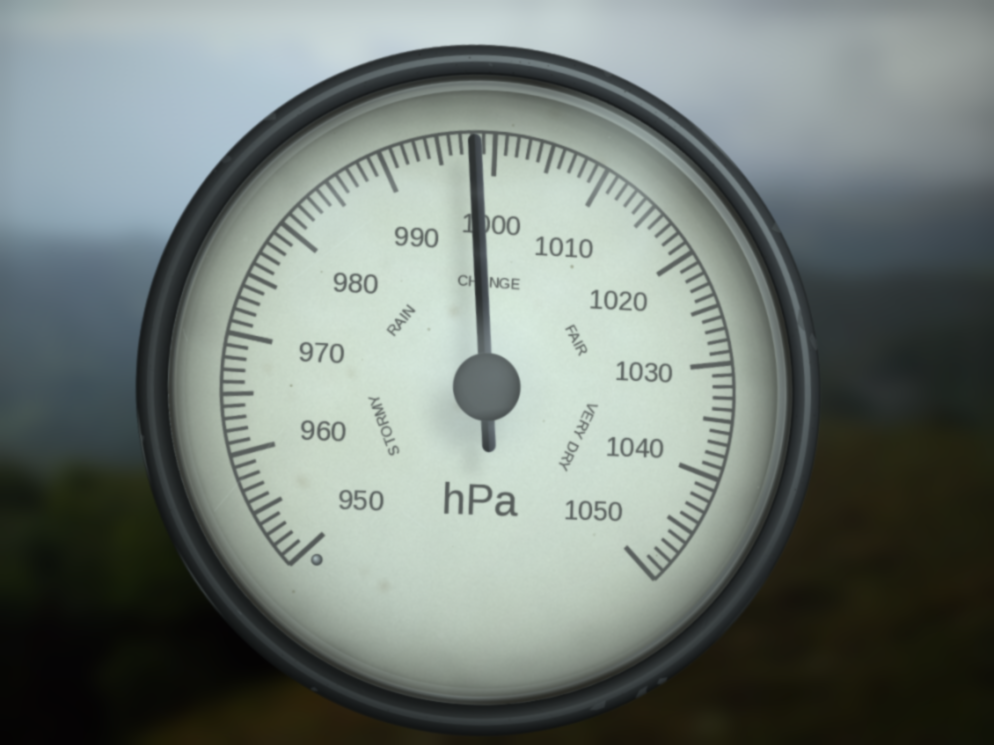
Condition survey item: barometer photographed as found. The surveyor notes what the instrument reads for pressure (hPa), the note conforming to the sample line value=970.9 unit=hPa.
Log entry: value=998 unit=hPa
